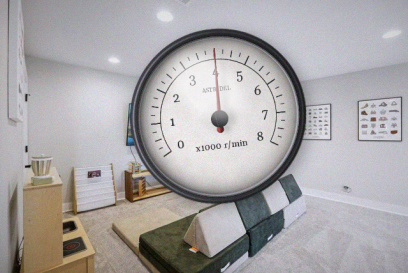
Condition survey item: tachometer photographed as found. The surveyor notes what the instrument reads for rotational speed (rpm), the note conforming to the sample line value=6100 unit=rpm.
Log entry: value=4000 unit=rpm
